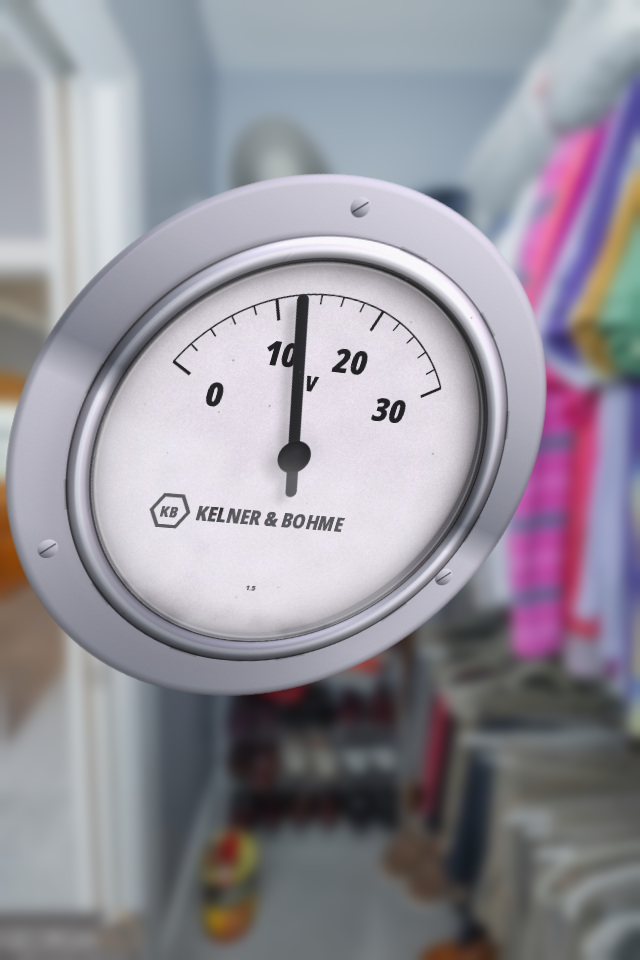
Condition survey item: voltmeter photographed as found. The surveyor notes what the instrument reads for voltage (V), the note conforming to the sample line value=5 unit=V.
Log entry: value=12 unit=V
